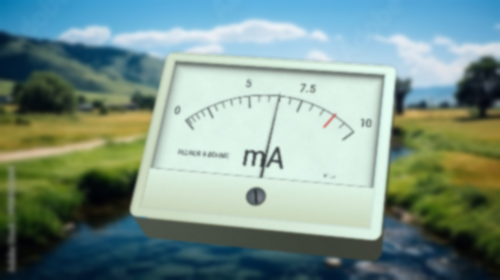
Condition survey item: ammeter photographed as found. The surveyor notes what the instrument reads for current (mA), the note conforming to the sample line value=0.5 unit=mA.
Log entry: value=6.5 unit=mA
